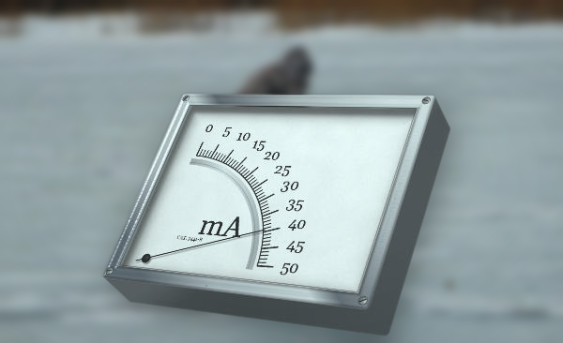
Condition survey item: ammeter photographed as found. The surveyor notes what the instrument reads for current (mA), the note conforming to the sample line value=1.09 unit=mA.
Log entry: value=40 unit=mA
